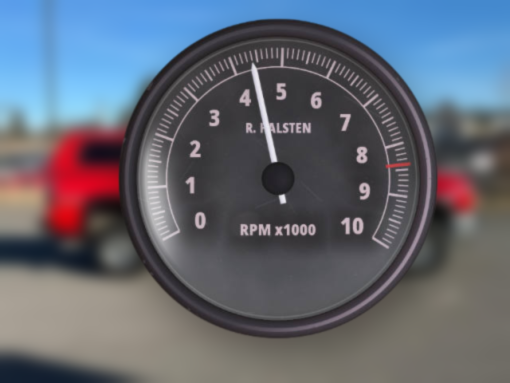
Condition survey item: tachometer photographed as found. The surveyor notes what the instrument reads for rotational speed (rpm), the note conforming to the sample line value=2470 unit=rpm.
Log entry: value=4400 unit=rpm
